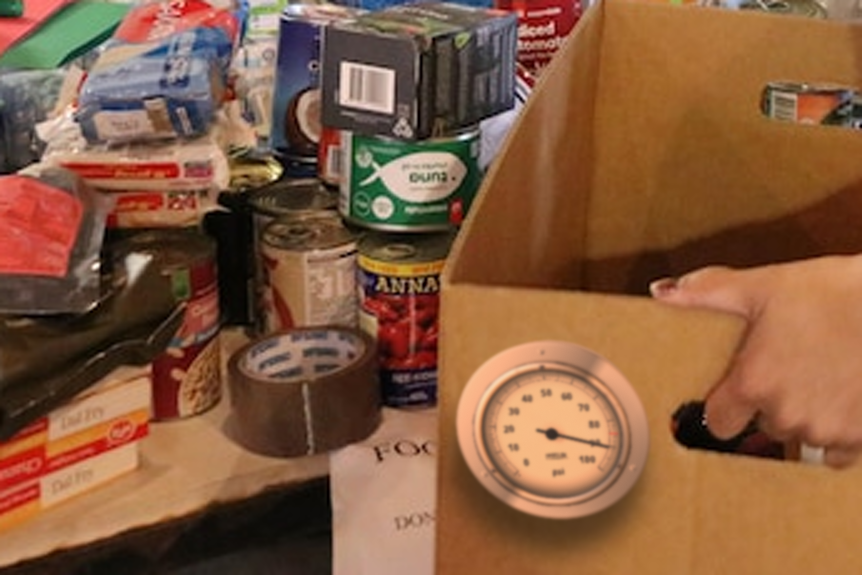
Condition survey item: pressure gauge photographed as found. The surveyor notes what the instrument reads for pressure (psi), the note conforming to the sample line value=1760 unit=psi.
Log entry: value=90 unit=psi
